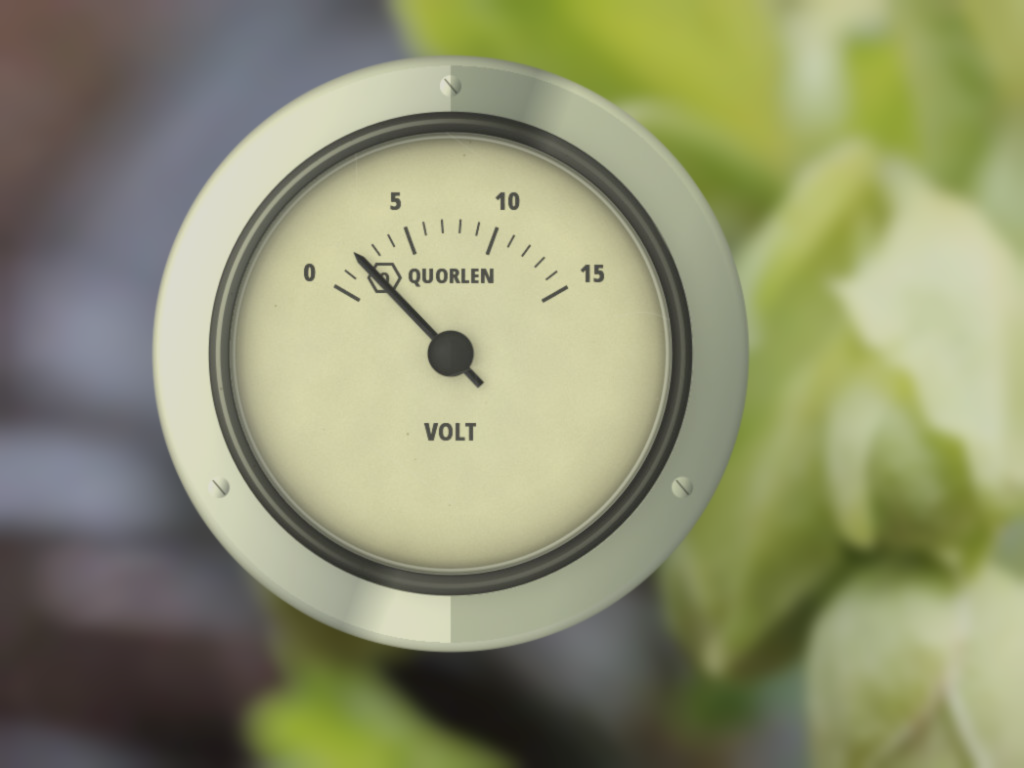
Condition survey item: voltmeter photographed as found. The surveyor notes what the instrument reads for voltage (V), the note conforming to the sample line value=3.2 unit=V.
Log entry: value=2 unit=V
